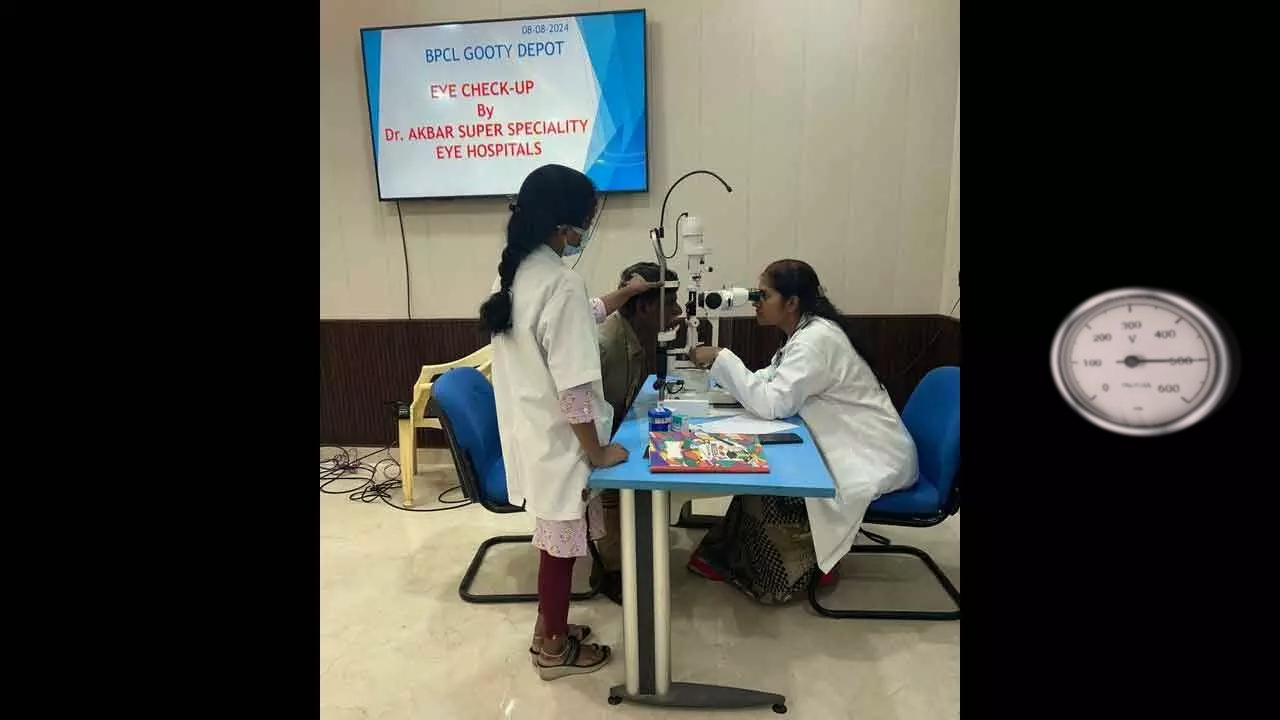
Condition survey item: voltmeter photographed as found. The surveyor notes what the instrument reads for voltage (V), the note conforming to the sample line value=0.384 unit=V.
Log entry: value=500 unit=V
